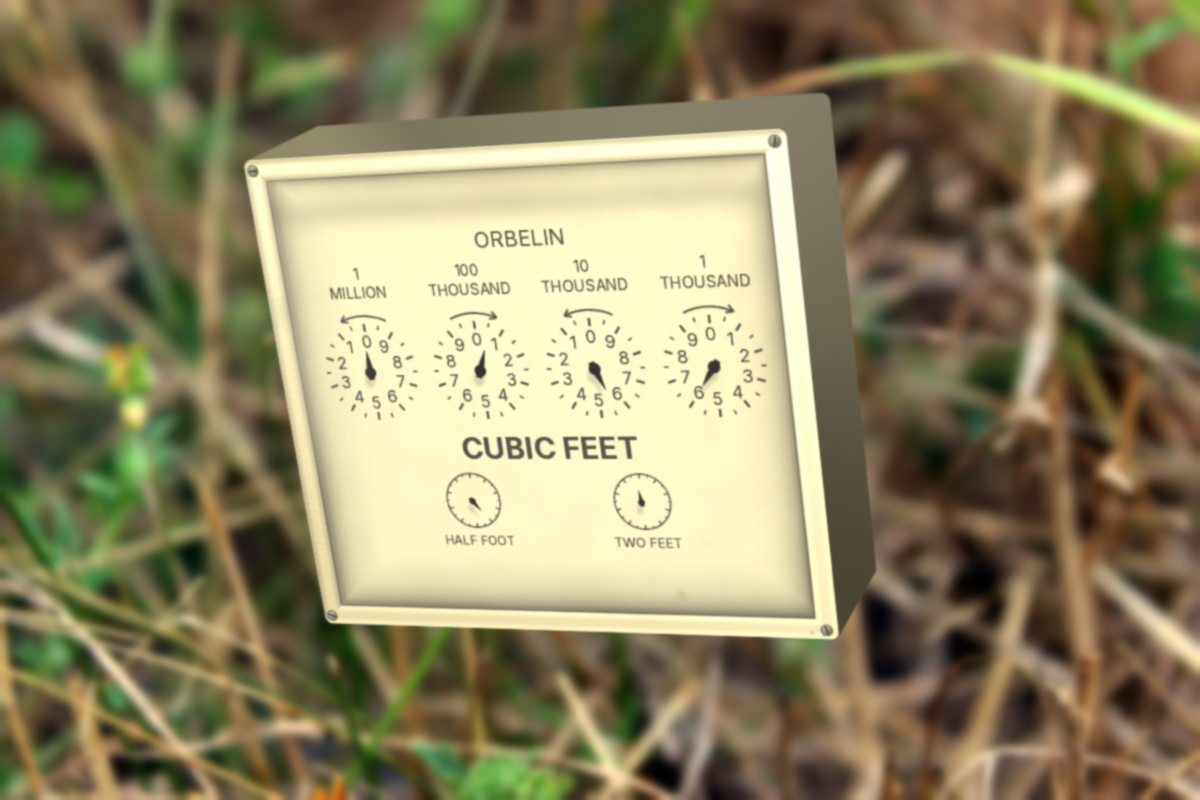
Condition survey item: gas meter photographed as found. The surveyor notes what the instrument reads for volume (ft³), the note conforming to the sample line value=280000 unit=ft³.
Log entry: value=5600 unit=ft³
